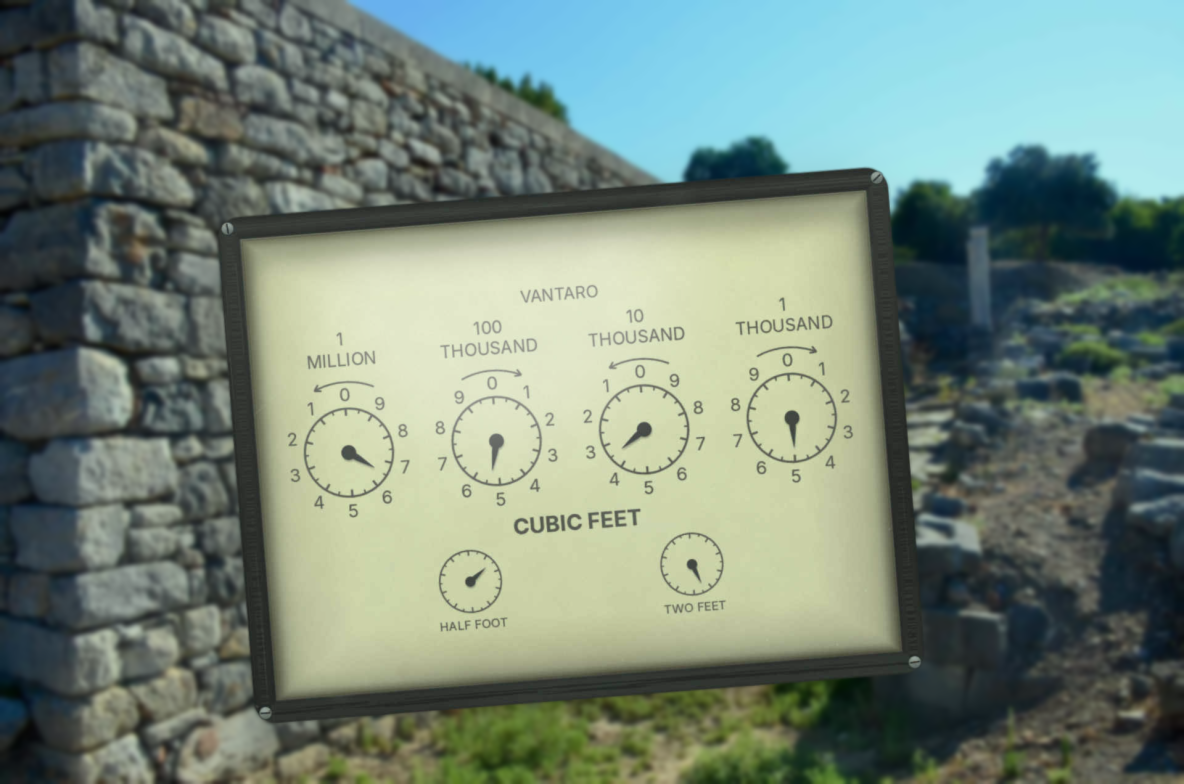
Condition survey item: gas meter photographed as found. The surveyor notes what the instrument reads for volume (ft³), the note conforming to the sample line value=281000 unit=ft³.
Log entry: value=653500 unit=ft³
